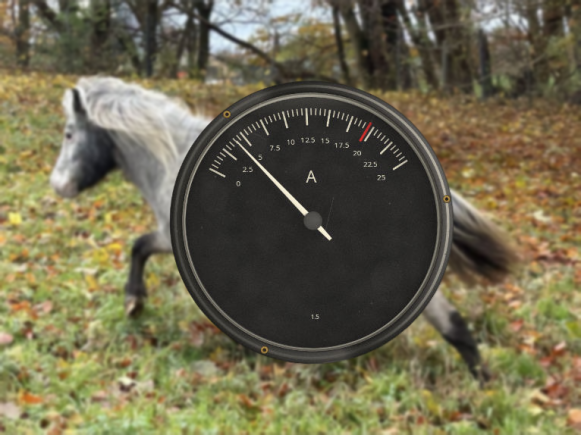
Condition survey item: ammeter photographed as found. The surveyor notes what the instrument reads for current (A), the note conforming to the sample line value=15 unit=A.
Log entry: value=4 unit=A
